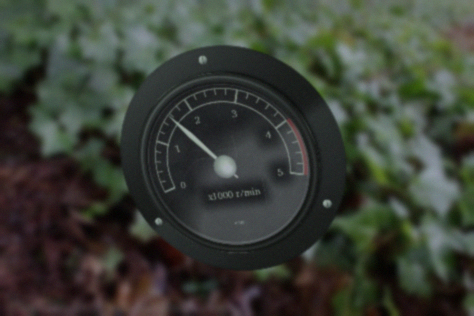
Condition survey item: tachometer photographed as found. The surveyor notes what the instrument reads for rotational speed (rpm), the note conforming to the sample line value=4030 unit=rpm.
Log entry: value=1600 unit=rpm
